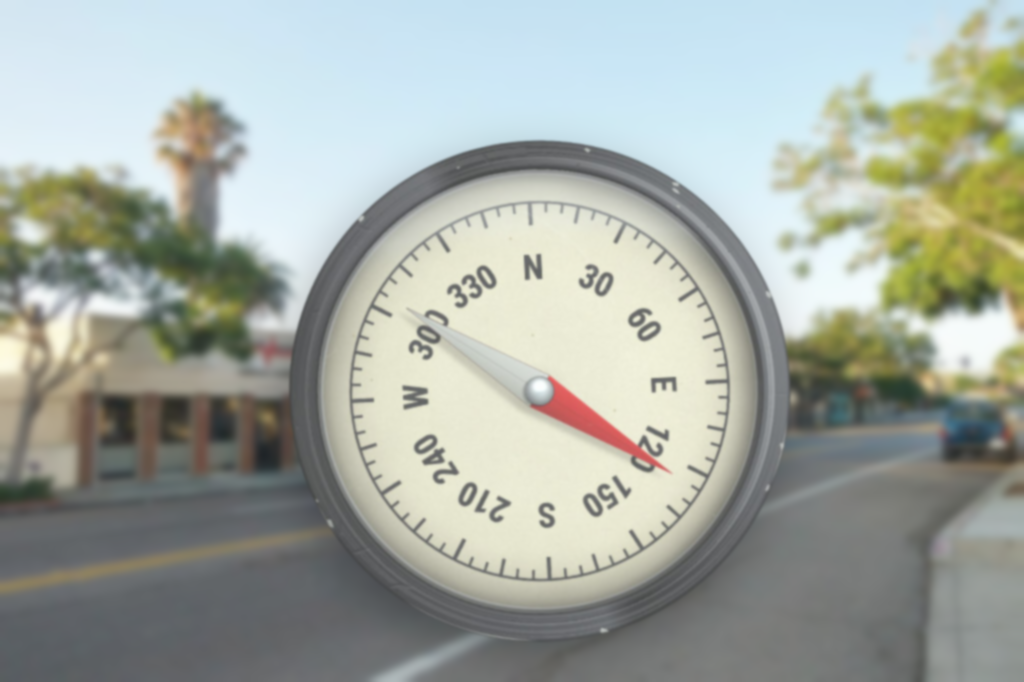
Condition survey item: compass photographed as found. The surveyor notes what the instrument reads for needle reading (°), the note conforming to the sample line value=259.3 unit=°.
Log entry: value=125 unit=°
